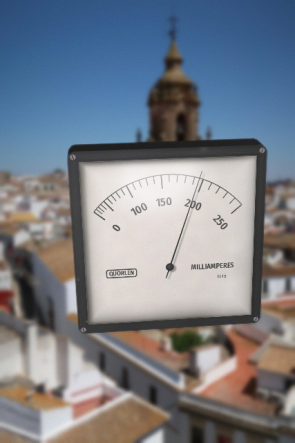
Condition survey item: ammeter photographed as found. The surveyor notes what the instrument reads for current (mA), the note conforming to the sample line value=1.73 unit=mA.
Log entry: value=195 unit=mA
